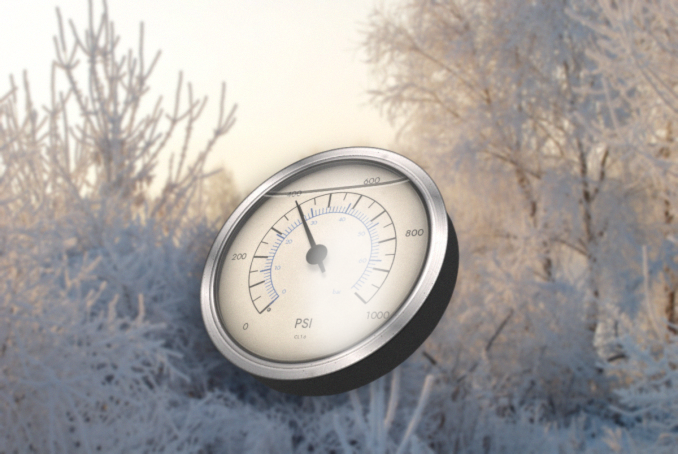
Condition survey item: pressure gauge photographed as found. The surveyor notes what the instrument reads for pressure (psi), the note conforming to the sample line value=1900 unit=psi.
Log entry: value=400 unit=psi
